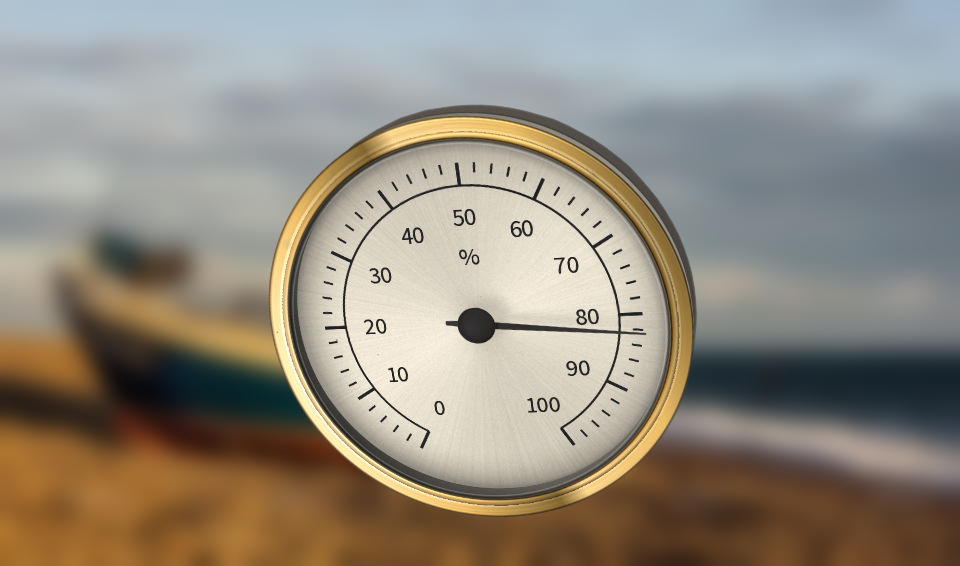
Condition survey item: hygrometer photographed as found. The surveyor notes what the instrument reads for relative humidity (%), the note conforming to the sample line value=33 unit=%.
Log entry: value=82 unit=%
